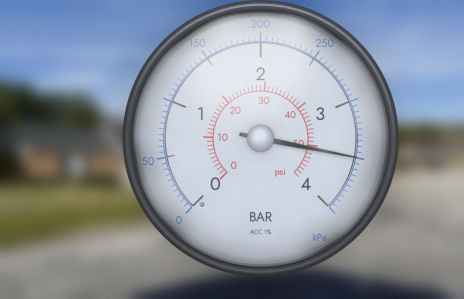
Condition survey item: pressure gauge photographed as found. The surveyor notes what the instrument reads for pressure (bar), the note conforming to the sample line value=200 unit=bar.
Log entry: value=3.5 unit=bar
